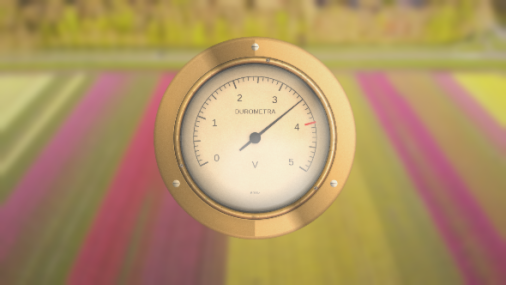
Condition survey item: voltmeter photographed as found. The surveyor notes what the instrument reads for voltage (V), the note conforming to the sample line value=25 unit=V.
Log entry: value=3.5 unit=V
